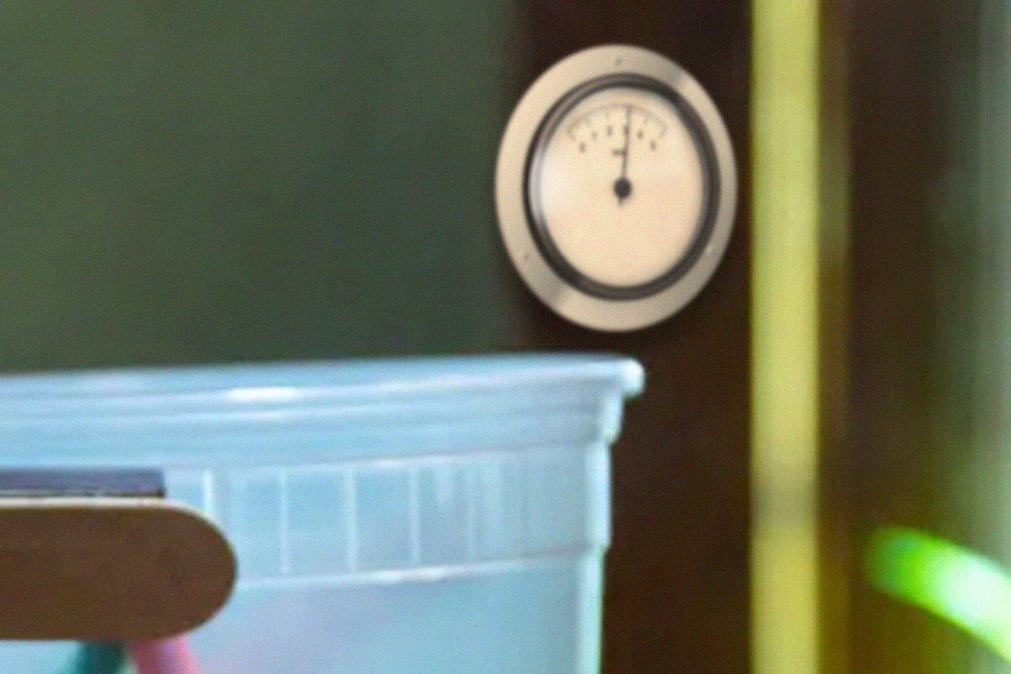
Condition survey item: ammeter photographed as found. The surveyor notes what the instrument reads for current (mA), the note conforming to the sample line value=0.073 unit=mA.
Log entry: value=3 unit=mA
